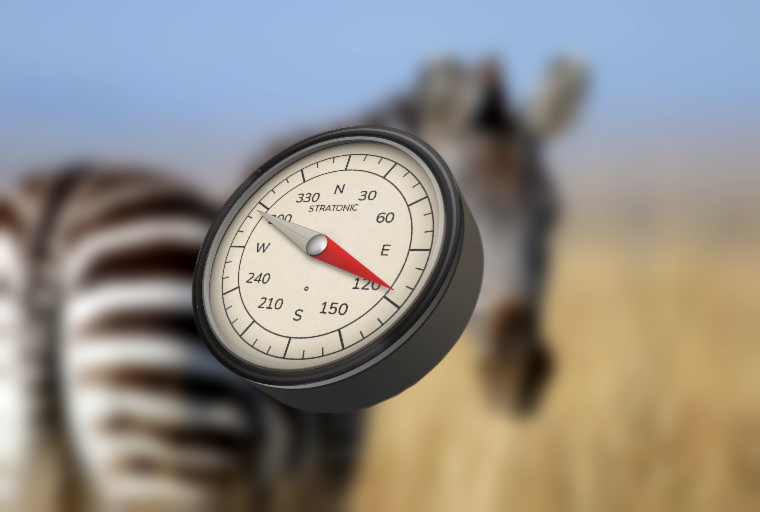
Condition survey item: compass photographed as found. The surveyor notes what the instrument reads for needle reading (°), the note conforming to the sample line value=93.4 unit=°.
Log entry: value=115 unit=°
